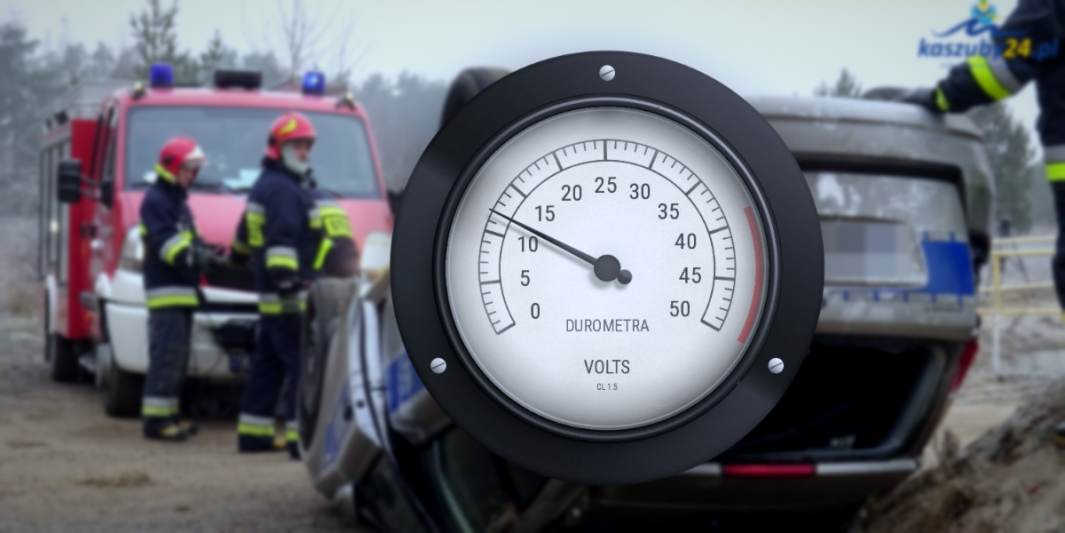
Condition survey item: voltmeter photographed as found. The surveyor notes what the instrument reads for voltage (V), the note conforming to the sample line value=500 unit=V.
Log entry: value=12 unit=V
